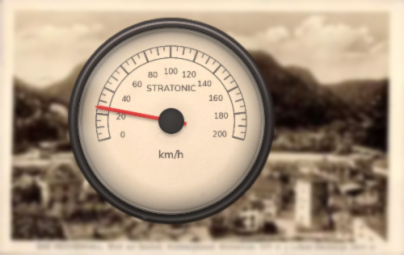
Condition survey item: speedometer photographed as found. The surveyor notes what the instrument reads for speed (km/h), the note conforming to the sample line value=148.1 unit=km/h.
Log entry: value=25 unit=km/h
